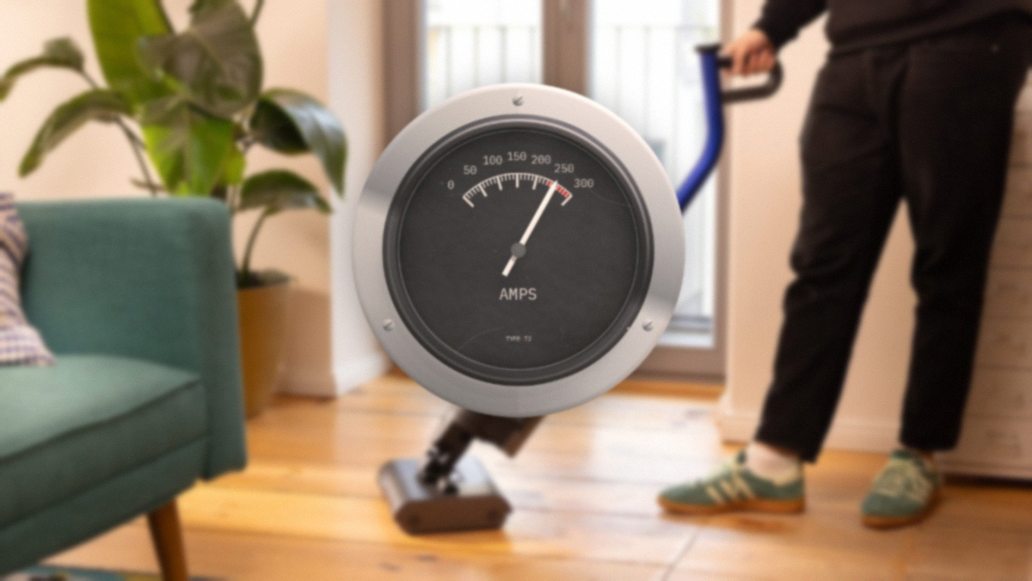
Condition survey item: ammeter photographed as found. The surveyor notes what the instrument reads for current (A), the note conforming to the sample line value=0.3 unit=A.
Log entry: value=250 unit=A
